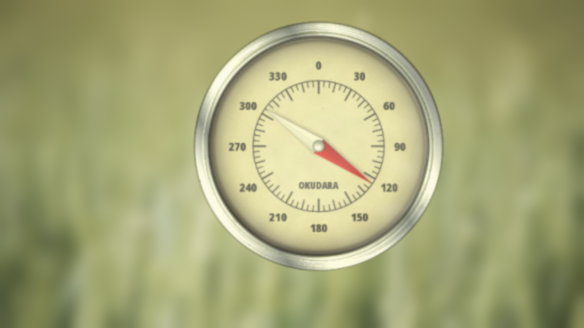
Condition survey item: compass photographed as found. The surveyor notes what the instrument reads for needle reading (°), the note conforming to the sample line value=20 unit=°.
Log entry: value=125 unit=°
